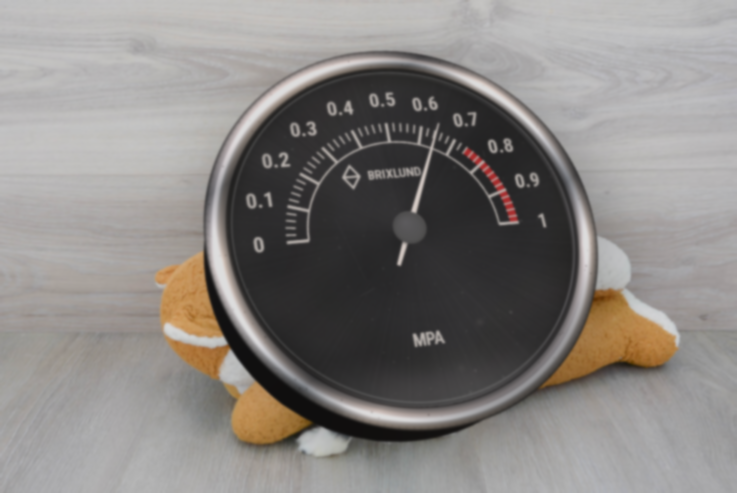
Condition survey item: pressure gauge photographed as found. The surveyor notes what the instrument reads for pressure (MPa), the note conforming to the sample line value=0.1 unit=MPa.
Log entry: value=0.64 unit=MPa
